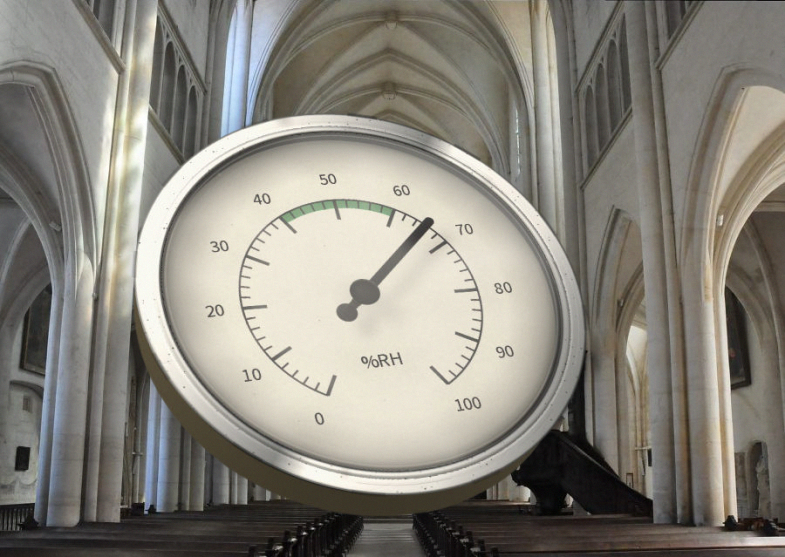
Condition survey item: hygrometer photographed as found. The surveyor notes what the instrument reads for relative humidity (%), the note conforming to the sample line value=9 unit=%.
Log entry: value=66 unit=%
